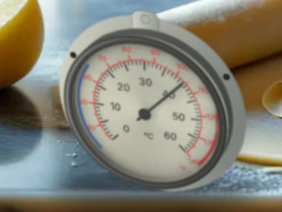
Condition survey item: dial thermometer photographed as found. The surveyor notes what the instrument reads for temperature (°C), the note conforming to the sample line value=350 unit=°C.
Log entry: value=40 unit=°C
